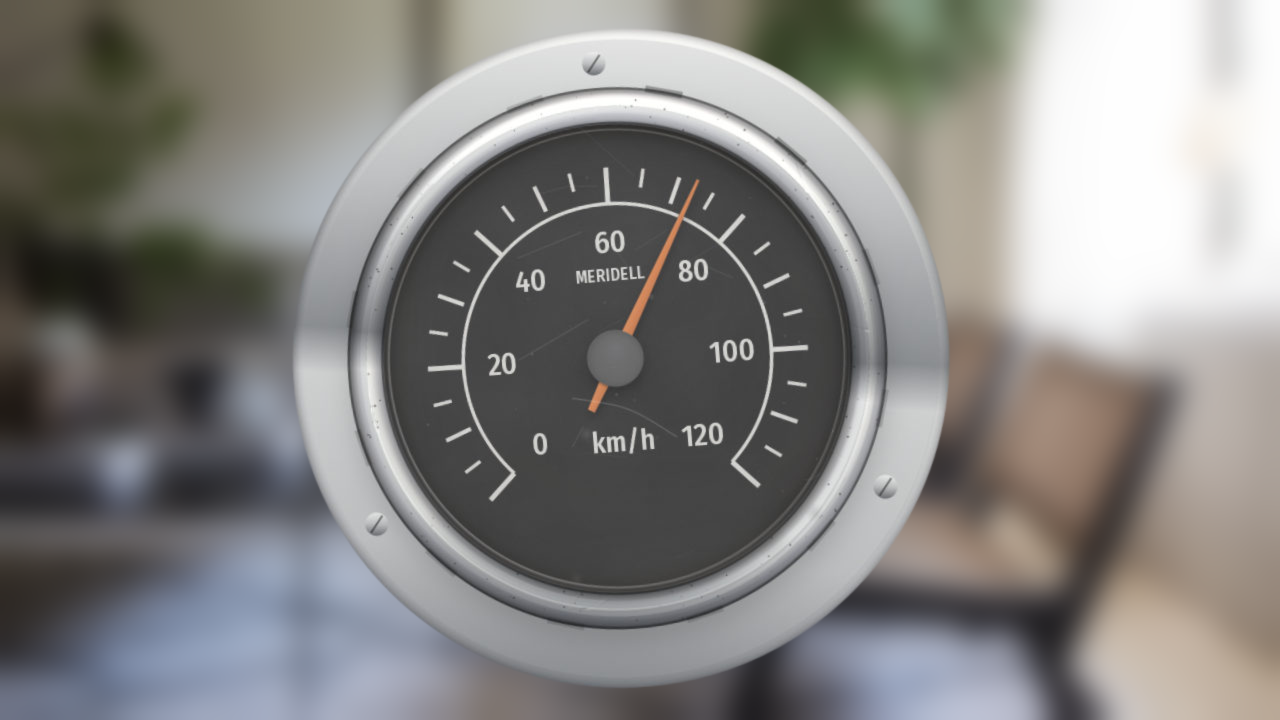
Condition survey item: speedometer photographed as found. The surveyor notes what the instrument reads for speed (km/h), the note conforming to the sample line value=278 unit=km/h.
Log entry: value=72.5 unit=km/h
